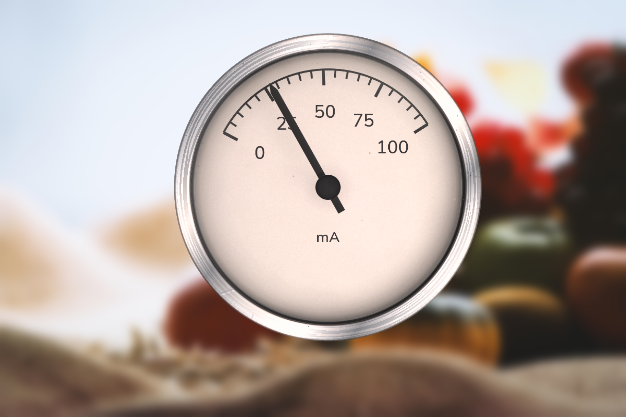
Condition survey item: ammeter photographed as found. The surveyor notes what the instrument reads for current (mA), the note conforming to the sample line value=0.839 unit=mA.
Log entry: value=27.5 unit=mA
